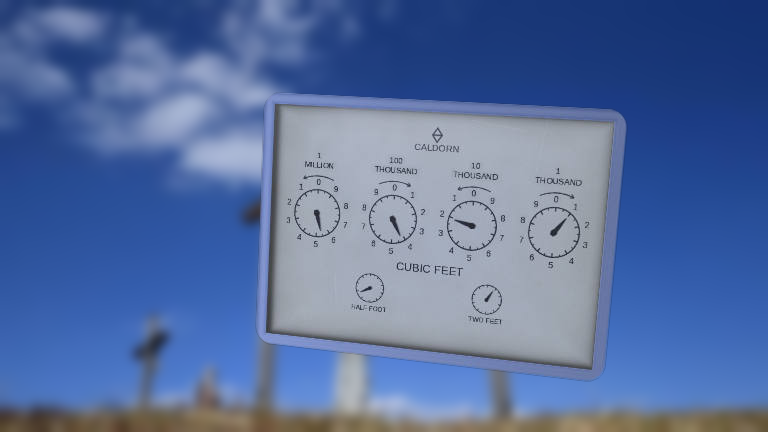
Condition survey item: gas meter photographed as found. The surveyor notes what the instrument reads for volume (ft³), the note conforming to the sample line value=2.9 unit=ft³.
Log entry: value=542100 unit=ft³
